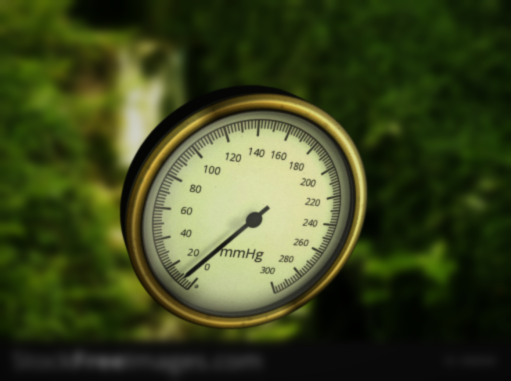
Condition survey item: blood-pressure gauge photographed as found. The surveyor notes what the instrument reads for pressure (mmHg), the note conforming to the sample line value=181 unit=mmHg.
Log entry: value=10 unit=mmHg
